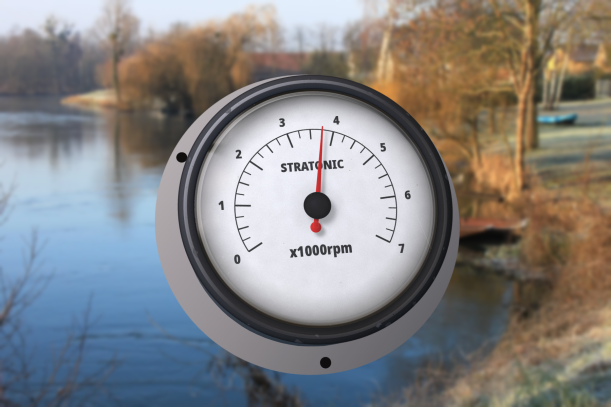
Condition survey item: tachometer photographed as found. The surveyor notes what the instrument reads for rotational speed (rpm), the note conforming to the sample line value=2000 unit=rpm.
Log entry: value=3750 unit=rpm
